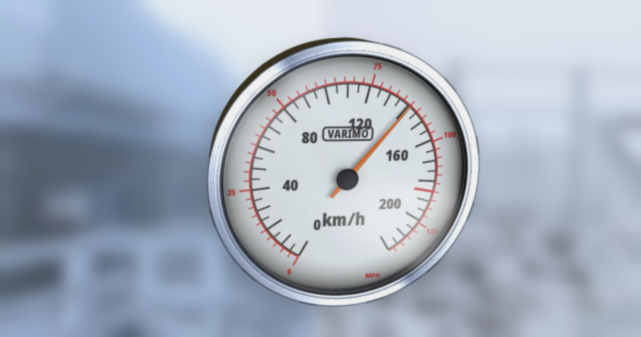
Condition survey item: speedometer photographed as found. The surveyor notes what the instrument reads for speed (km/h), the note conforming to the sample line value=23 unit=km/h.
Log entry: value=140 unit=km/h
